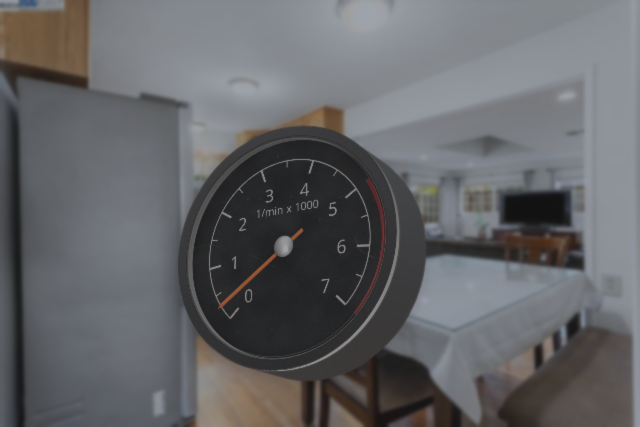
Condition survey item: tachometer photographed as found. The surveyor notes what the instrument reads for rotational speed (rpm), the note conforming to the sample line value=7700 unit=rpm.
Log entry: value=250 unit=rpm
